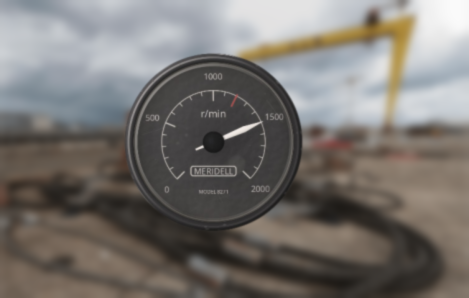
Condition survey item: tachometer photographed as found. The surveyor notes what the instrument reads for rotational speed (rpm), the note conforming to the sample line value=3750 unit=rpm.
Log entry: value=1500 unit=rpm
